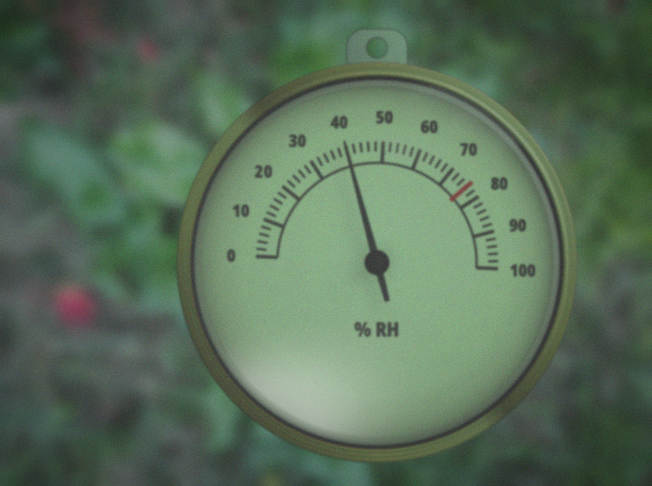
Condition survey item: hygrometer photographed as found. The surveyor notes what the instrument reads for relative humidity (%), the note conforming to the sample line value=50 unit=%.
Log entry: value=40 unit=%
